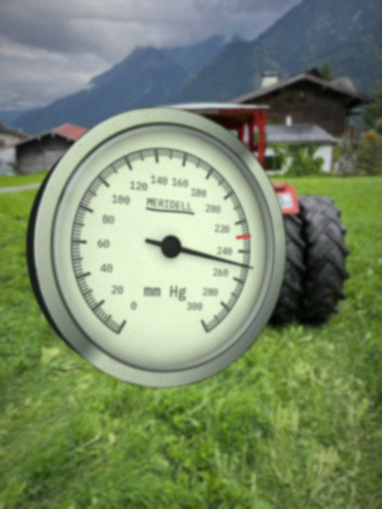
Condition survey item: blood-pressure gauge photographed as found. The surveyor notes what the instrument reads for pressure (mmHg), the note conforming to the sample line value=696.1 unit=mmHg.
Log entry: value=250 unit=mmHg
